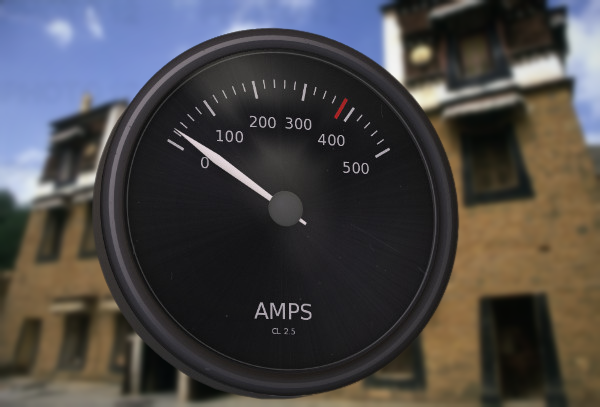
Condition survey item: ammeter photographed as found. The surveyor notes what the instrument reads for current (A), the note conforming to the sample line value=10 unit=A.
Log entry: value=20 unit=A
